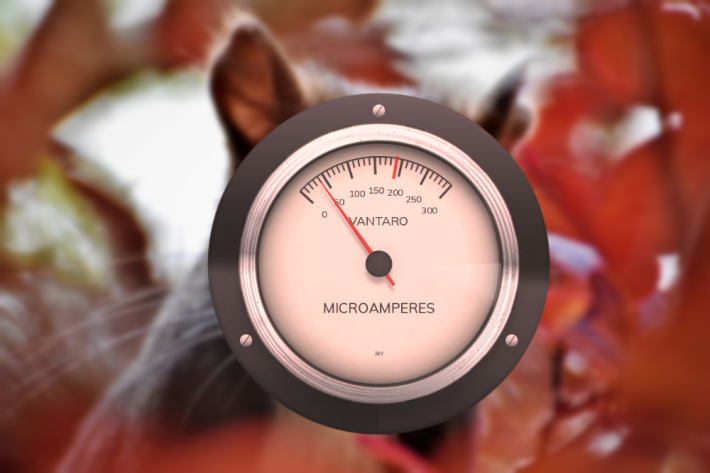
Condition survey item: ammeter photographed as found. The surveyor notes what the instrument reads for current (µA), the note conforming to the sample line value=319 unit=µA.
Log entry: value=40 unit=µA
